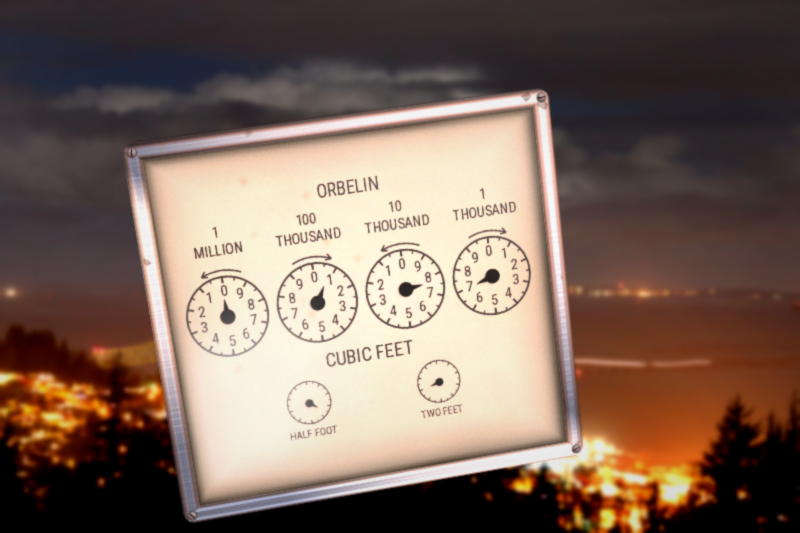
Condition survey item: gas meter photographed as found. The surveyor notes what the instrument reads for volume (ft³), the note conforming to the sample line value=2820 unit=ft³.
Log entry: value=7700 unit=ft³
